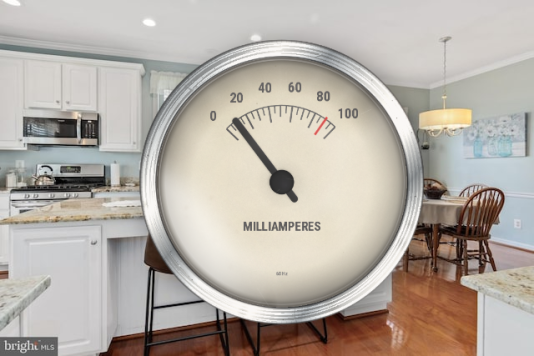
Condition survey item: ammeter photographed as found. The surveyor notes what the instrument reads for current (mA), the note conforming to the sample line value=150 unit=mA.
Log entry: value=10 unit=mA
